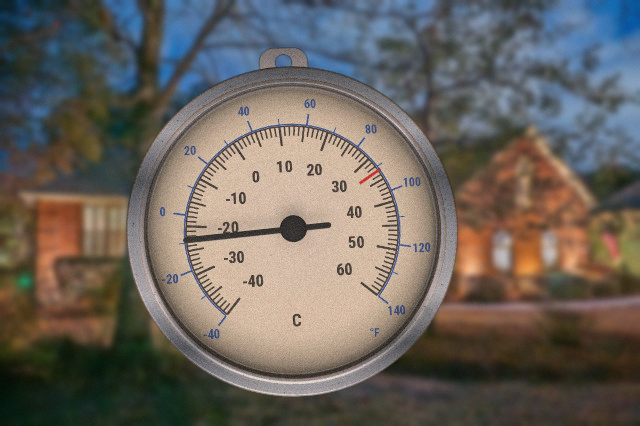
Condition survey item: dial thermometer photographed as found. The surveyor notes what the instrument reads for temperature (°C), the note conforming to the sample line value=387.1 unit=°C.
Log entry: value=-23 unit=°C
